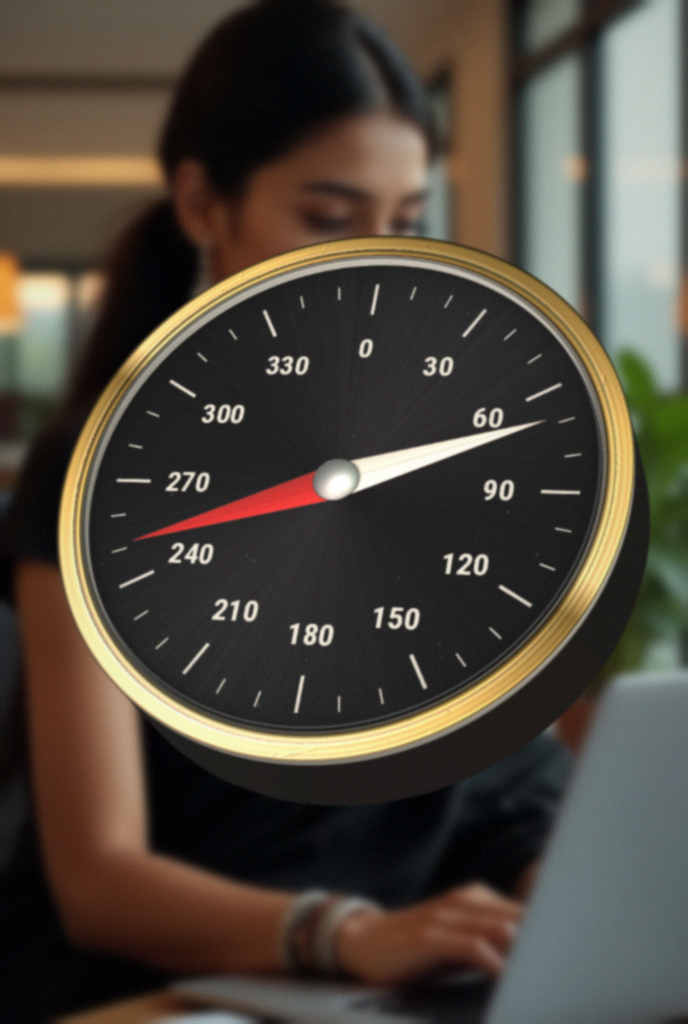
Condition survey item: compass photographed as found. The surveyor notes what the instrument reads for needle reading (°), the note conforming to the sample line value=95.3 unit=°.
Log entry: value=250 unit=°
